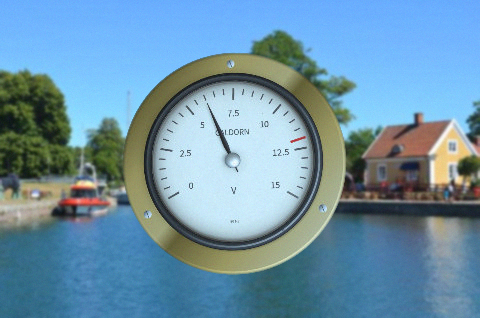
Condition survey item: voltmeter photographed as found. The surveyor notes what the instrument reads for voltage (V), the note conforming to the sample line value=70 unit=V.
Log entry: value=6 unit=V
